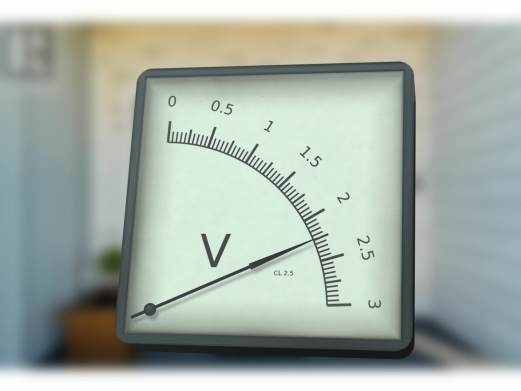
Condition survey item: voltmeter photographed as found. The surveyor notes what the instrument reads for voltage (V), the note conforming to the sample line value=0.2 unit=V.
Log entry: value=2.25 unit=V
